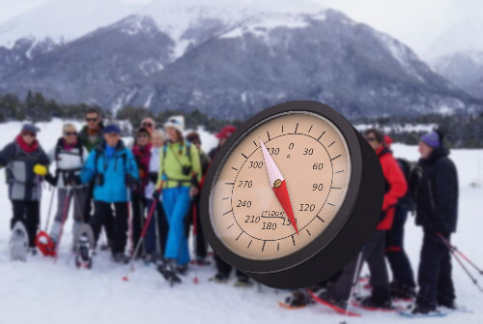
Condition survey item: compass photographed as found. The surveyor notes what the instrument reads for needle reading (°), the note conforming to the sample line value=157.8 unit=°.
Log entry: value=142.5 unit=°
